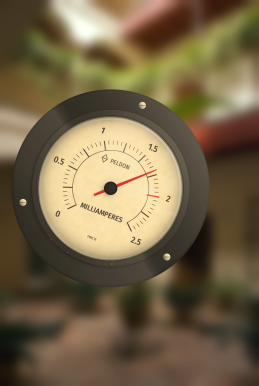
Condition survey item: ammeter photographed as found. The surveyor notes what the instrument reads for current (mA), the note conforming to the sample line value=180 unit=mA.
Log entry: value=1.7 unit=mA
